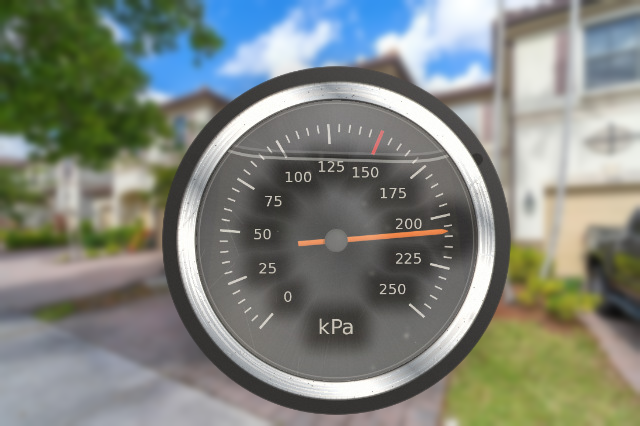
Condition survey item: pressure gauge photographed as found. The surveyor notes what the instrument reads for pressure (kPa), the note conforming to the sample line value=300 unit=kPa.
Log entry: value=207.5 unit=kPa
